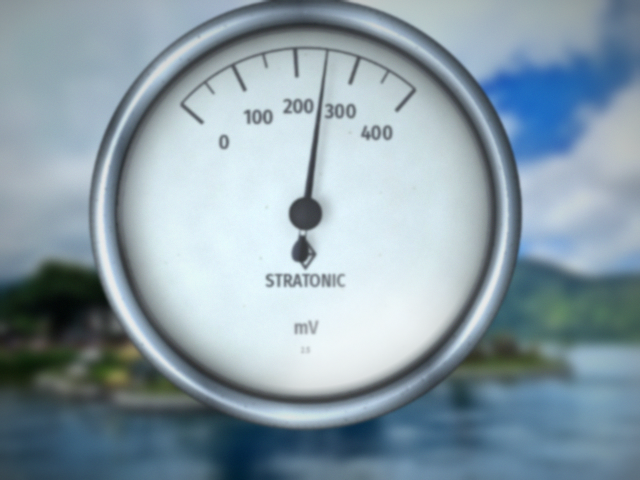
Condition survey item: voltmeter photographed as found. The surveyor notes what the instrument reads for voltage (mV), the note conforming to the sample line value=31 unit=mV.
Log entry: value=250 unit=mV
